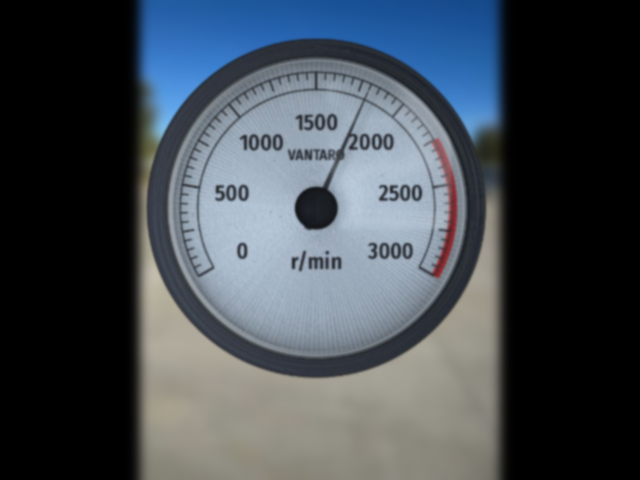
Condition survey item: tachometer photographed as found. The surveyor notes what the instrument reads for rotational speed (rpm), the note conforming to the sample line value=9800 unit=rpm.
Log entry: value=1800 unit=rpm
